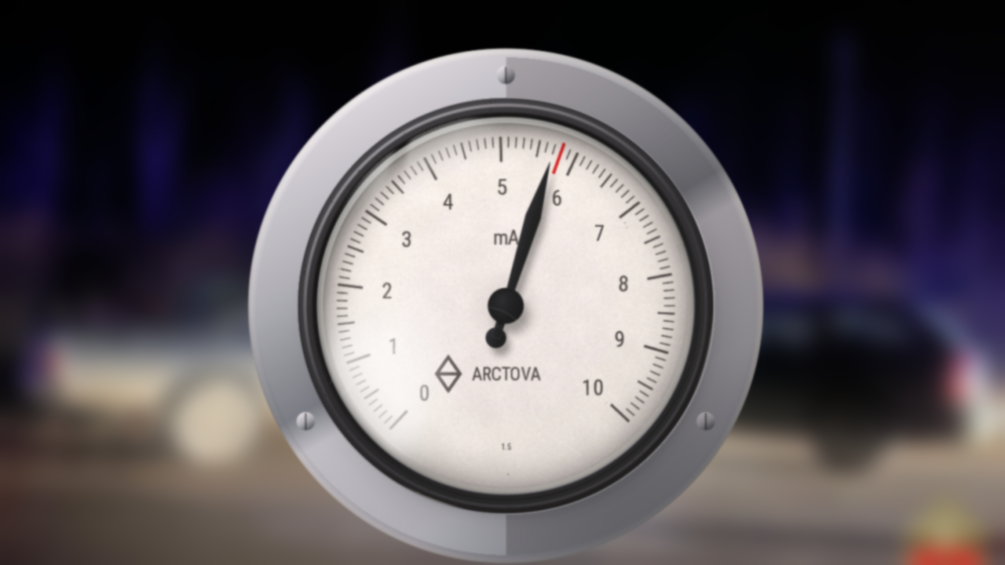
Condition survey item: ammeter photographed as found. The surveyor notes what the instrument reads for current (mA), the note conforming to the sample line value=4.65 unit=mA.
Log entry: value=5.7 unit=mA
